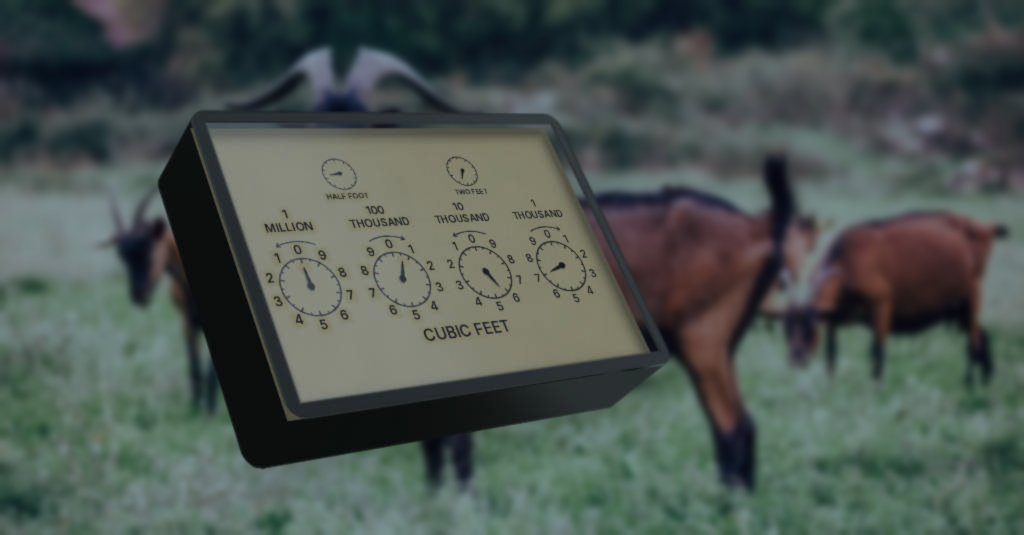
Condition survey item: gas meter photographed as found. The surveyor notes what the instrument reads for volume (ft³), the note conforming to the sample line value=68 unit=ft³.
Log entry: value=5700 unit=ft³
